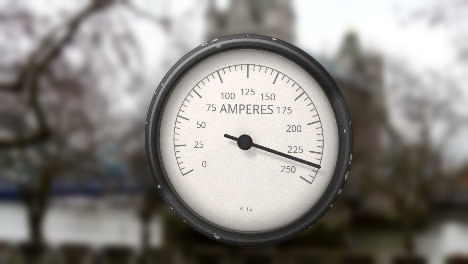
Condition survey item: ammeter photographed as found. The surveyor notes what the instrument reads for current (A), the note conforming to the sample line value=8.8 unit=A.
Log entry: value=235 unit=A
